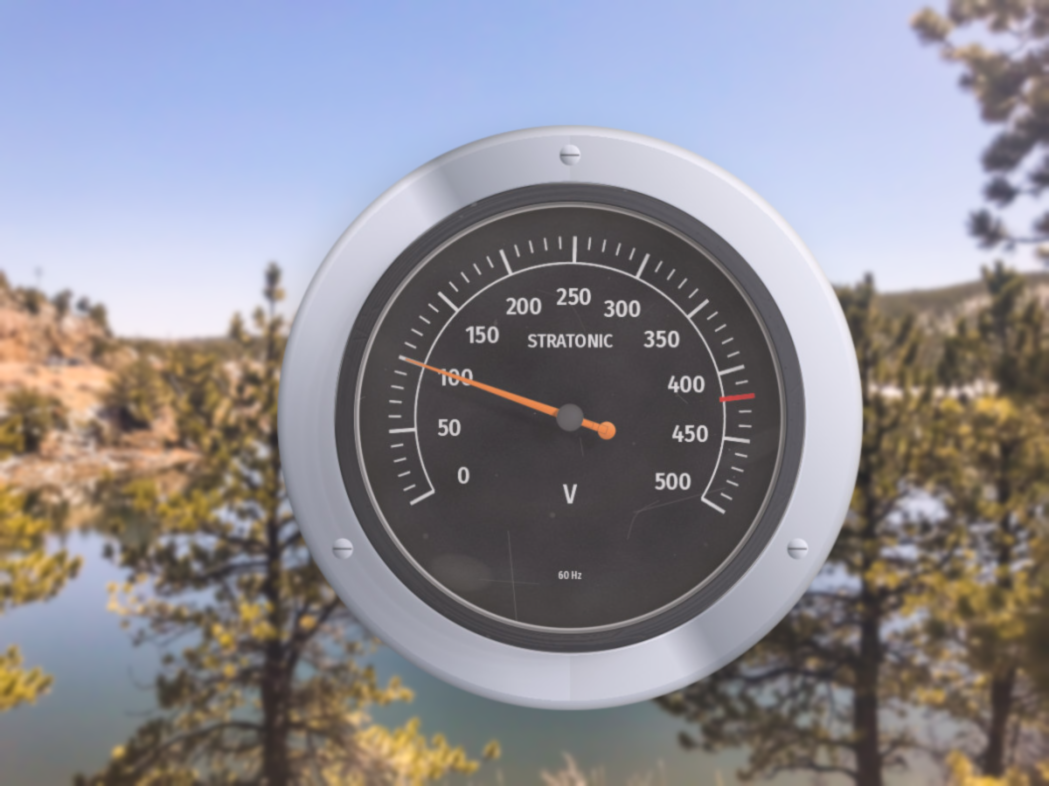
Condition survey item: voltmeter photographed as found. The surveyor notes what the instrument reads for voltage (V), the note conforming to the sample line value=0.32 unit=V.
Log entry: value=100 unit=V
